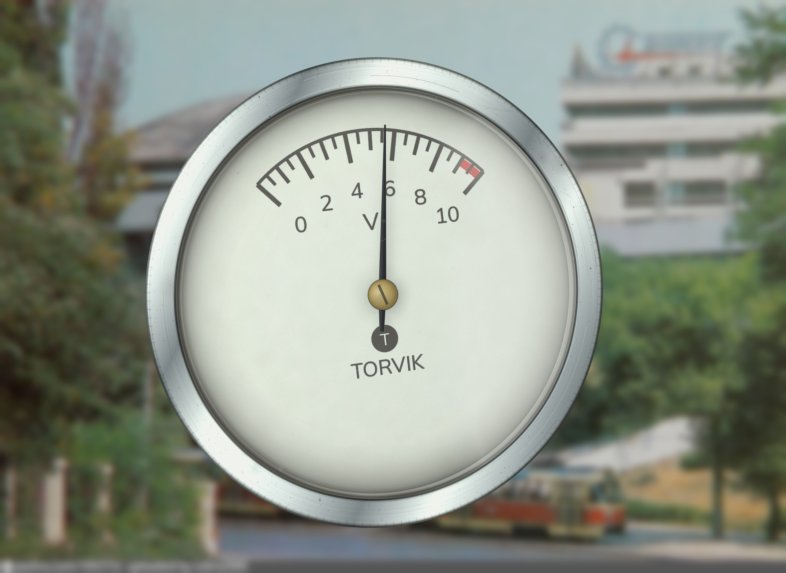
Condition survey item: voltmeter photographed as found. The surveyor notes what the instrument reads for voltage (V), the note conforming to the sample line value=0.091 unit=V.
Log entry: value=5.5 unit=V
